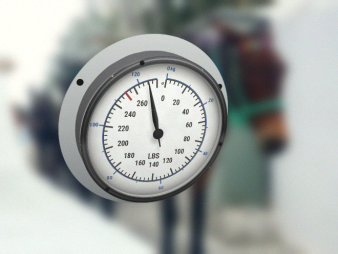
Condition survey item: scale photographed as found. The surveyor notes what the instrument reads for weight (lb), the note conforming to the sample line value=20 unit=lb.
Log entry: value=272 unit=lb
